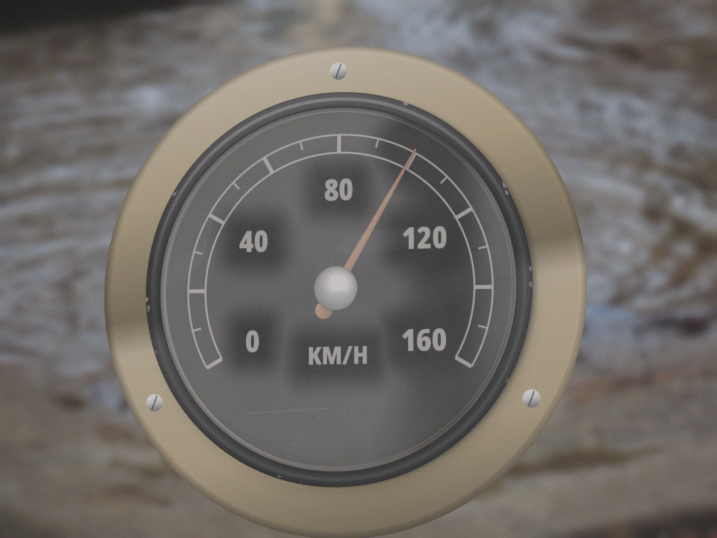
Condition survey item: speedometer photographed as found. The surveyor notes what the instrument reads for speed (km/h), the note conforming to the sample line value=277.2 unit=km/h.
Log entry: value=100 unit=km/h
